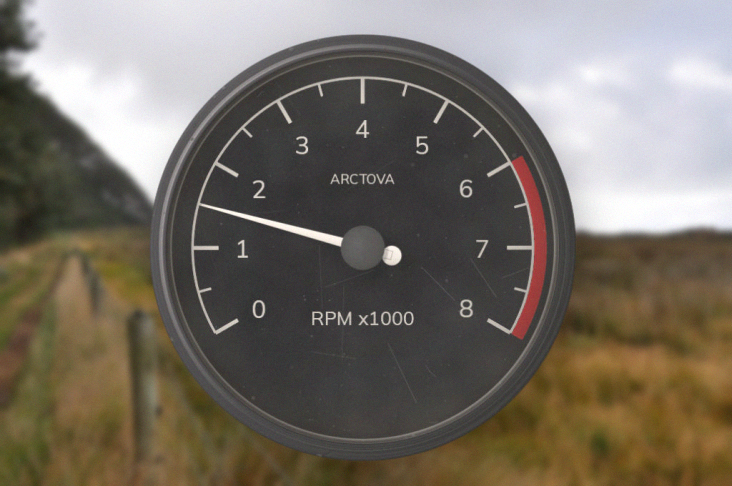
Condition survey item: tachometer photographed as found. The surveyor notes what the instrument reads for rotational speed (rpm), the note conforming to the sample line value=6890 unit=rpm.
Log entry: value=1500 unit=rpm
